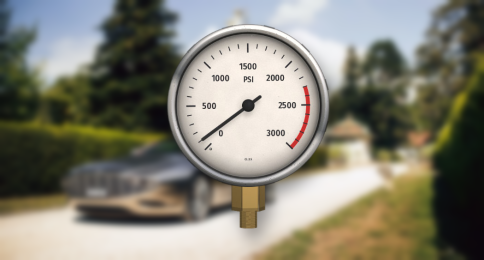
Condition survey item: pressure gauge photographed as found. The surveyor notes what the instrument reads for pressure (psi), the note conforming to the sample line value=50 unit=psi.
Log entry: value=100 unit=psi
